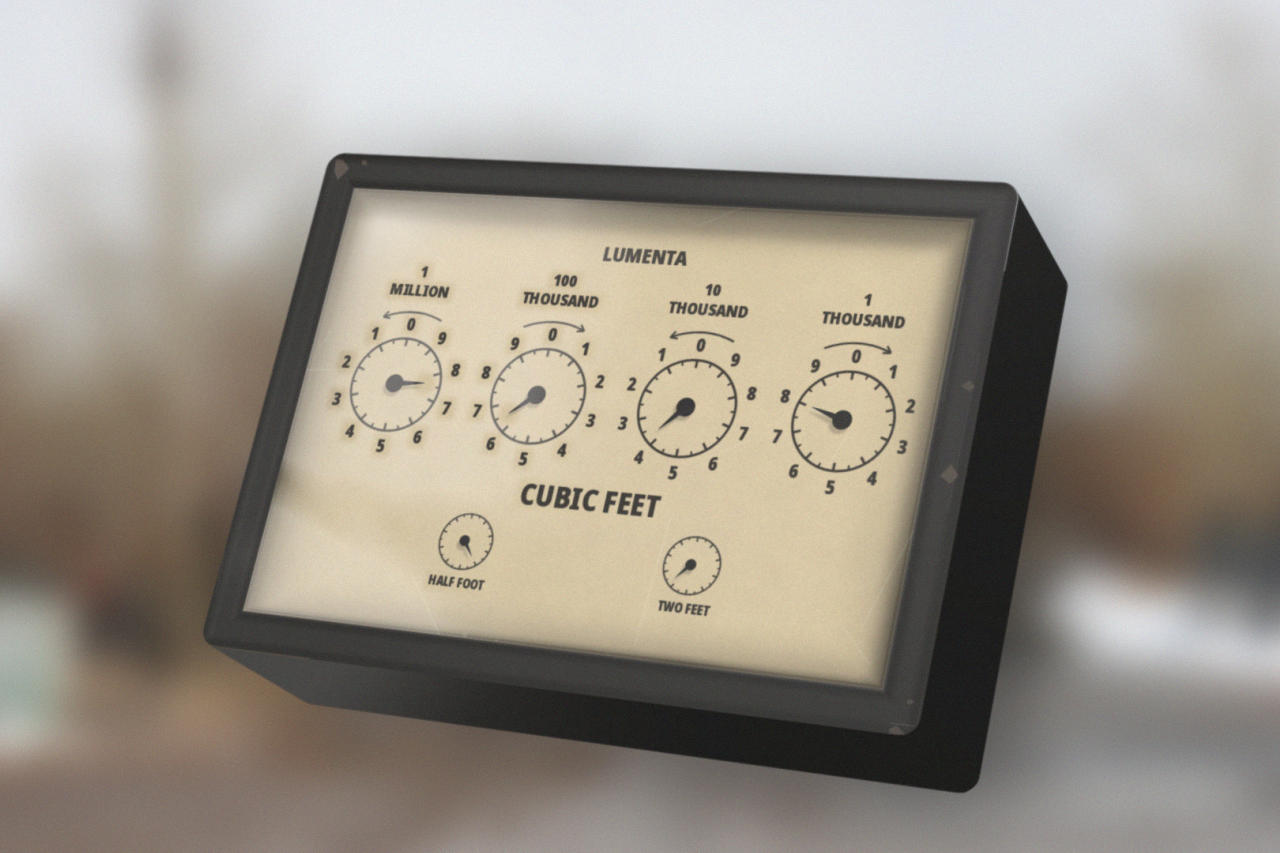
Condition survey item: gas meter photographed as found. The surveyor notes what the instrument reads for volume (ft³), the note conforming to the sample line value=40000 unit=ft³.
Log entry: value=763800 unit=ft³
